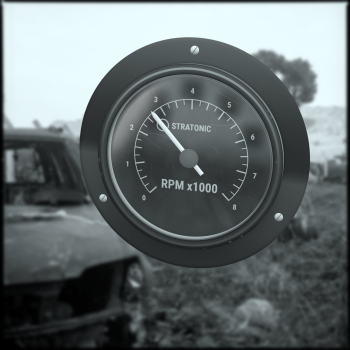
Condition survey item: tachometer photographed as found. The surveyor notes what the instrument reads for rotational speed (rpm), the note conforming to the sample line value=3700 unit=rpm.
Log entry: value=2750 unit=rpm
